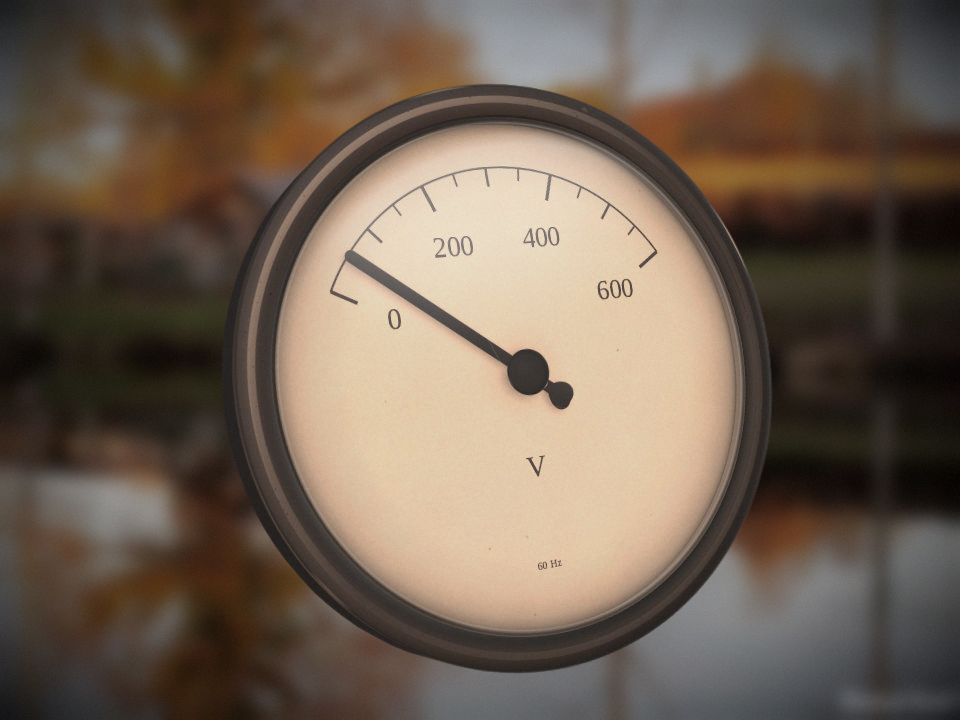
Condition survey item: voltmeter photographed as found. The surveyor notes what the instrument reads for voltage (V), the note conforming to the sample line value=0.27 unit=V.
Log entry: value=50 unit=V
